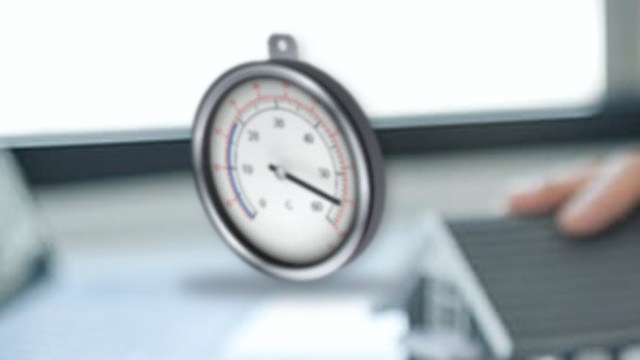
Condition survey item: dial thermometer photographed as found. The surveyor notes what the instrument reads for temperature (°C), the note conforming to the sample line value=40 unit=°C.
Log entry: value=55 unit=°C
